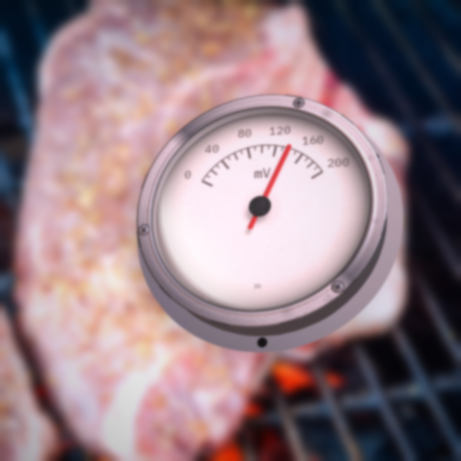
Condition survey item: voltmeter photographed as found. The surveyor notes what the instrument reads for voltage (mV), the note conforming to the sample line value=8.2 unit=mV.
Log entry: value=140 unit=mV
